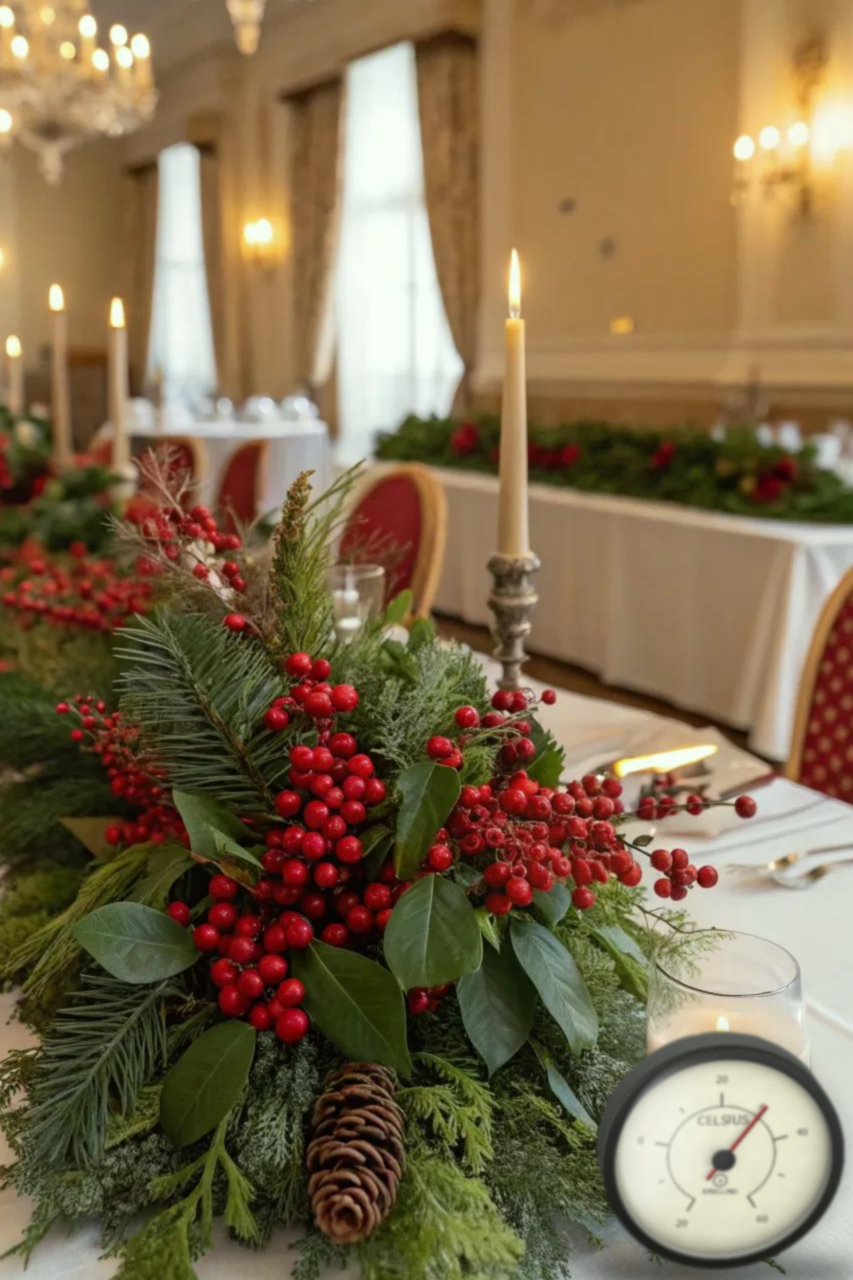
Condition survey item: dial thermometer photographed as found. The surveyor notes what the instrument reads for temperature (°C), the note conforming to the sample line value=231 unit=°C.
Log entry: value=30 unit=°C
